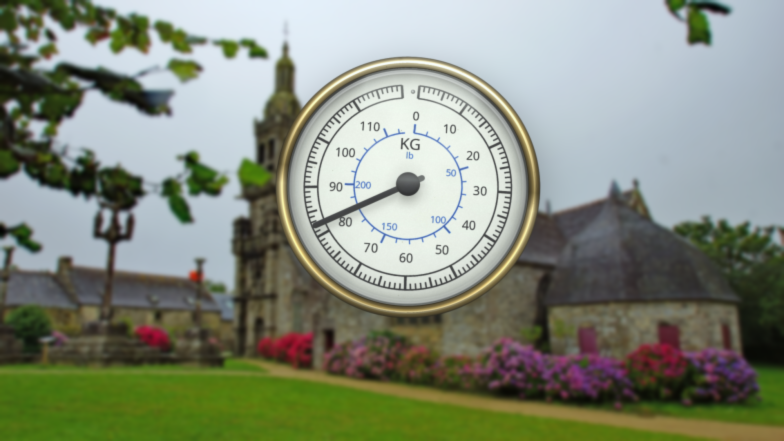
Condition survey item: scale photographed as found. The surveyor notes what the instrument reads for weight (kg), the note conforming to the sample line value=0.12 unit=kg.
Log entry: value=82 unit=kg
